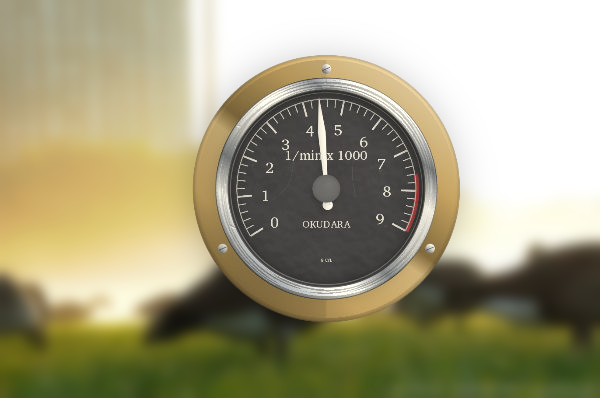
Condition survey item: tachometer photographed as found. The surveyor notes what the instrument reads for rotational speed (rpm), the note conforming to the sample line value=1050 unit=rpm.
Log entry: value=4400 unit=rpm
